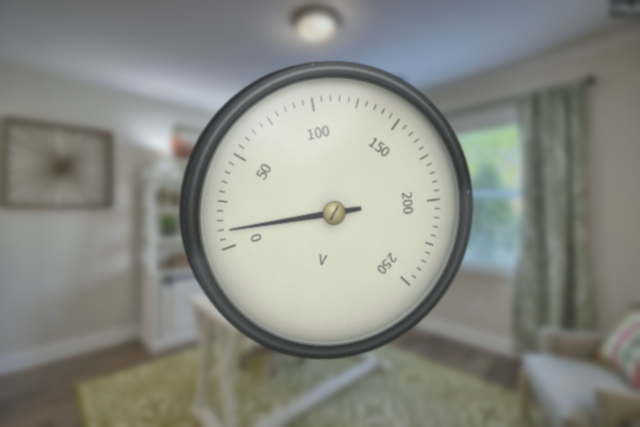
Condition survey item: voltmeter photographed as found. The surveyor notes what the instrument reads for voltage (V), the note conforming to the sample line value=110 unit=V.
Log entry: value=10 unit=V
